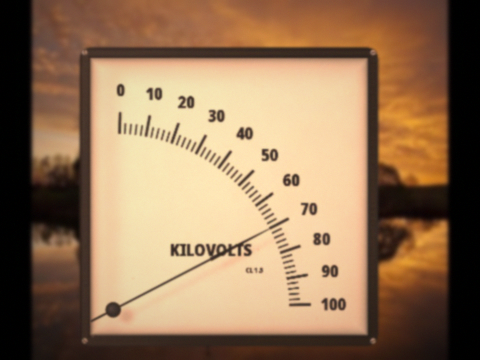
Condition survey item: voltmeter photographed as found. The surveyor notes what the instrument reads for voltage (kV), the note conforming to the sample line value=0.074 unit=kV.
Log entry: value=70 unit=kV
